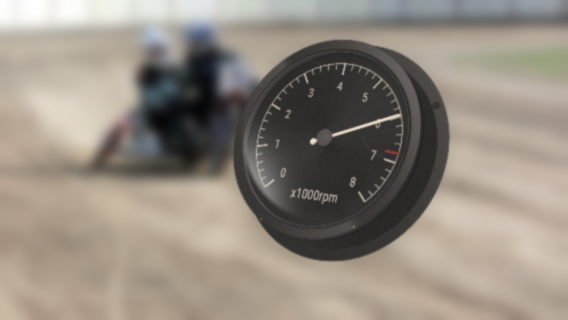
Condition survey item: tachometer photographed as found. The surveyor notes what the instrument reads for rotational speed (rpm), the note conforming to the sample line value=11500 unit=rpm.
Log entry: value=6000 unit=rpm
